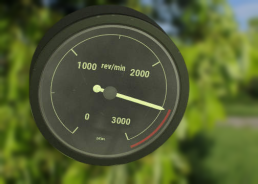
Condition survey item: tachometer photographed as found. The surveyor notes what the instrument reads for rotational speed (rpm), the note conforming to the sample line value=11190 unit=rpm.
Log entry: value=2500 unit=rpm
